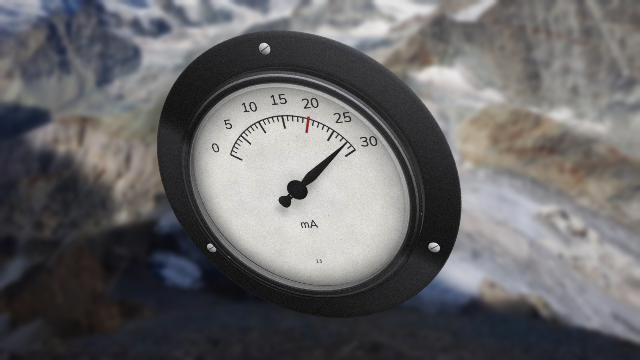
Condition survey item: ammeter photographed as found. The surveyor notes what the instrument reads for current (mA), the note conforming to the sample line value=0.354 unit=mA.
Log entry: value=28 unit=mA
